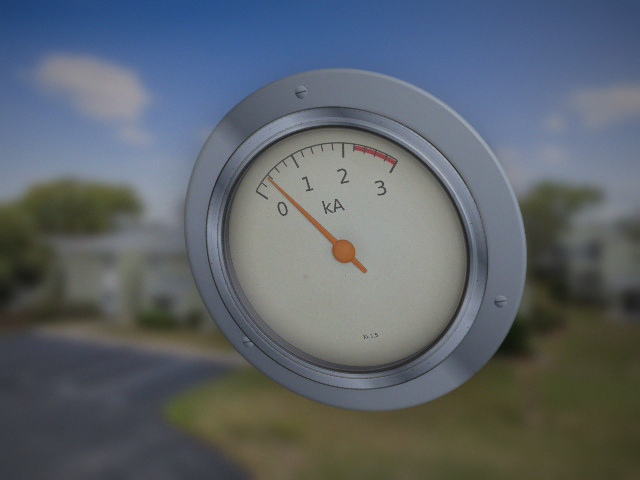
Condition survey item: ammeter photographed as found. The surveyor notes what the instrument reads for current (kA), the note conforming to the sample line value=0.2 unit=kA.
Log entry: value=0.4 unit=kA
